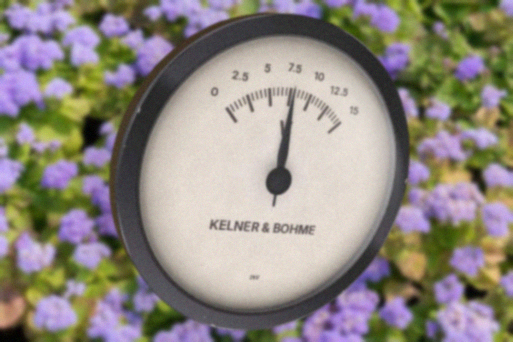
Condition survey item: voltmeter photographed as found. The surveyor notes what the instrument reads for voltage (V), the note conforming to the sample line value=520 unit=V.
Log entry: value=7.5 unit=V
